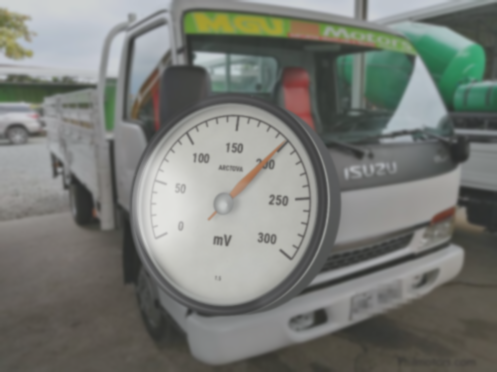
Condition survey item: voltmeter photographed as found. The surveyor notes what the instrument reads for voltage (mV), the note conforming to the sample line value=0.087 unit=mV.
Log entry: value=200 unit=mV
